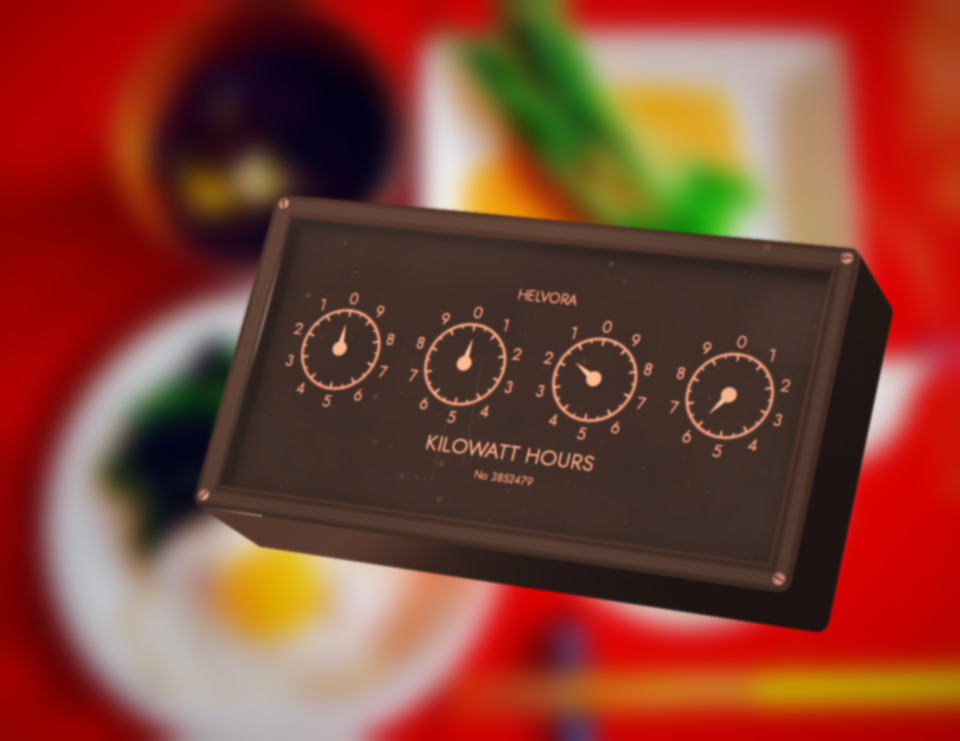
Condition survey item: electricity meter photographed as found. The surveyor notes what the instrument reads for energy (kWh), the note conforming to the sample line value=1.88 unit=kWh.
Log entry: value=16 unit=kWh
